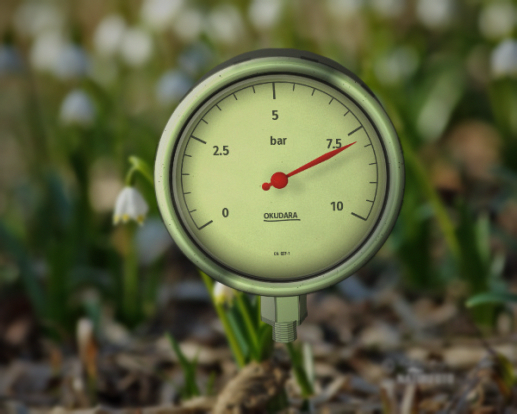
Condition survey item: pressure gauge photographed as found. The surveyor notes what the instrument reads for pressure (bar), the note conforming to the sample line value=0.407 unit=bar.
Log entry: value=7.75 unit=bar
